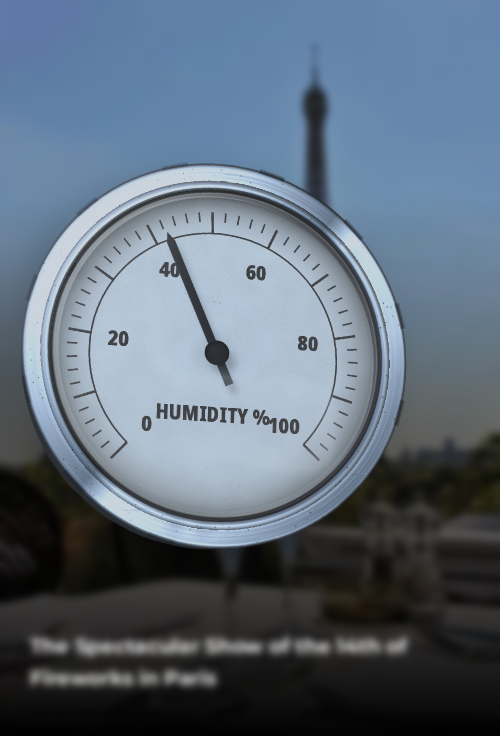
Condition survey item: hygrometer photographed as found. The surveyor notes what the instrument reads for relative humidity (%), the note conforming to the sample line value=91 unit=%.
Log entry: value=42 unit=%
